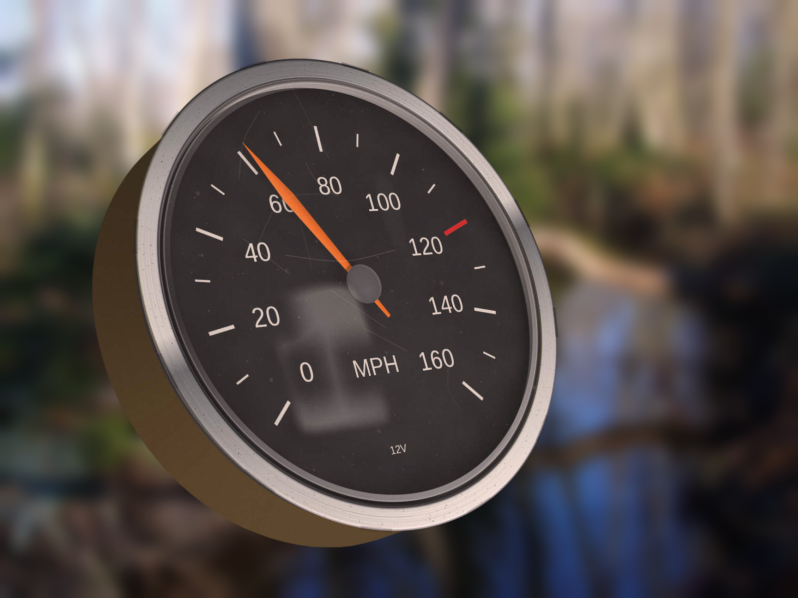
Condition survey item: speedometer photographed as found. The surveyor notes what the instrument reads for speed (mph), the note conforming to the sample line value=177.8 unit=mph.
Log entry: value=60 unit=mph
